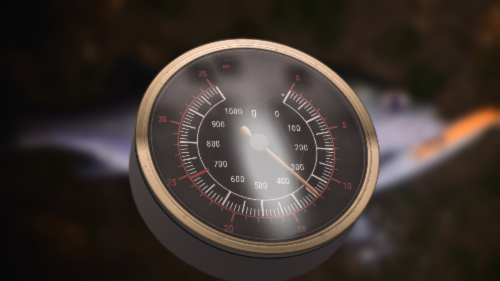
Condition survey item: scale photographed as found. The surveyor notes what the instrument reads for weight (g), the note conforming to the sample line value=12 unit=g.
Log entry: value=350 unit=g
